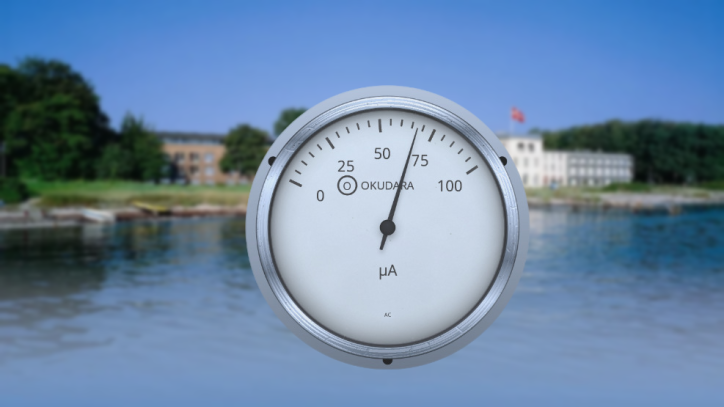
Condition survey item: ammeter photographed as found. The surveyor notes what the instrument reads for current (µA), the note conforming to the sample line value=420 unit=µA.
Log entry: value=67.5 unit=µA
